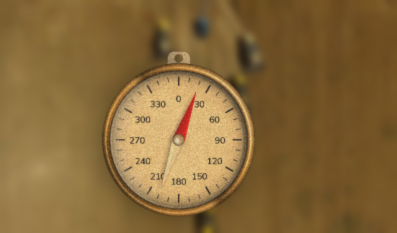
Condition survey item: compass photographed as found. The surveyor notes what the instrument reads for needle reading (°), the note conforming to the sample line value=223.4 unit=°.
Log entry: value=20 unit=°
